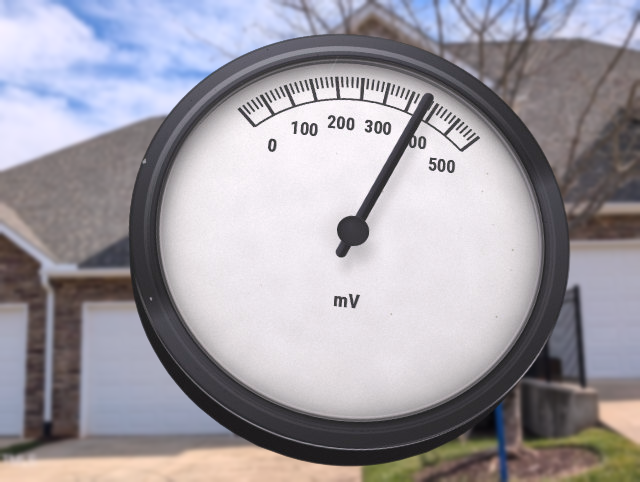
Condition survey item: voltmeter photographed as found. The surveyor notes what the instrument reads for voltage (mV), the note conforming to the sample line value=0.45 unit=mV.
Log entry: value=380 unit=mV
